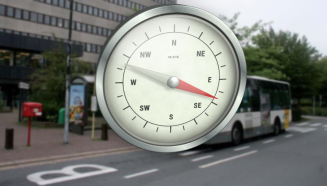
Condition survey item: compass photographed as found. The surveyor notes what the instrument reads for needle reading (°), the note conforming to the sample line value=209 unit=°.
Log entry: value=112.5 unit=°
